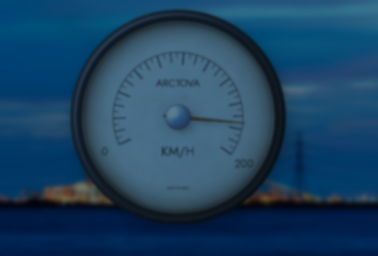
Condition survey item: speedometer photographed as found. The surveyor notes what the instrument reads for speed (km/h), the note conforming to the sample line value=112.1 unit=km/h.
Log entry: value=175 unit=km/h
